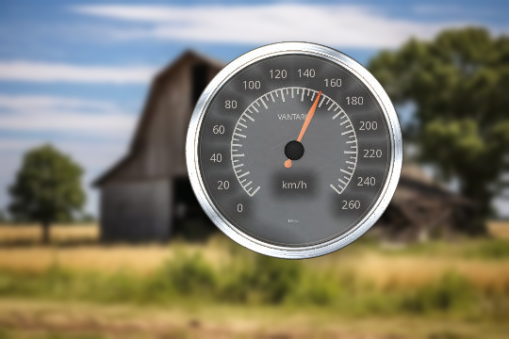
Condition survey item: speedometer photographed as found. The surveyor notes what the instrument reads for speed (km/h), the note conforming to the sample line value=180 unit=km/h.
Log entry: value=155 unit=km/h
